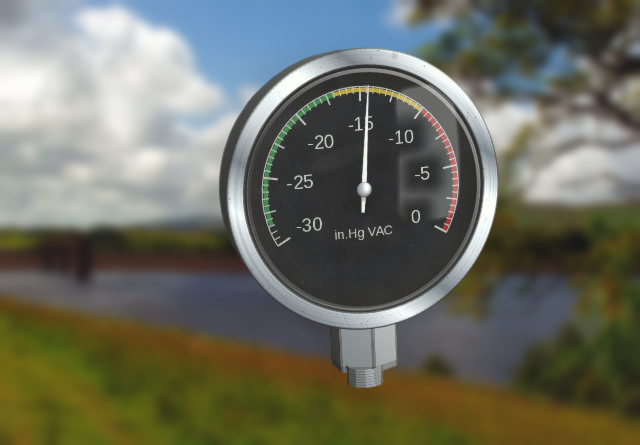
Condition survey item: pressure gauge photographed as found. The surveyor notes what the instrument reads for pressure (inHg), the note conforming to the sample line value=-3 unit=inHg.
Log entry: value=-14.5 unit=inHg
